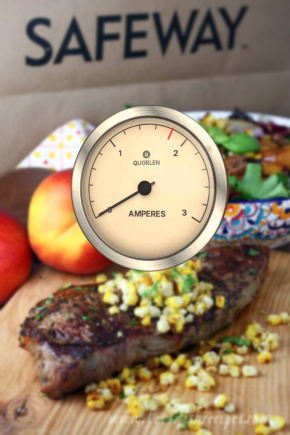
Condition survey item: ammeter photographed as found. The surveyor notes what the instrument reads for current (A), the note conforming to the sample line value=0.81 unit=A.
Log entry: value=0 unit=A
